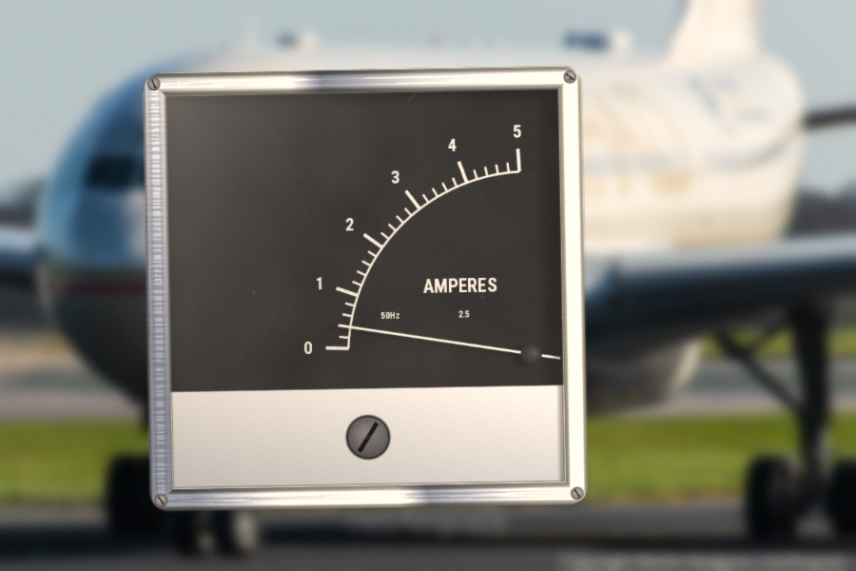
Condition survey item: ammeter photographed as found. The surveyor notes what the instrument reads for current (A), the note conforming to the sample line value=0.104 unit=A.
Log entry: value=0.4 unit=A
